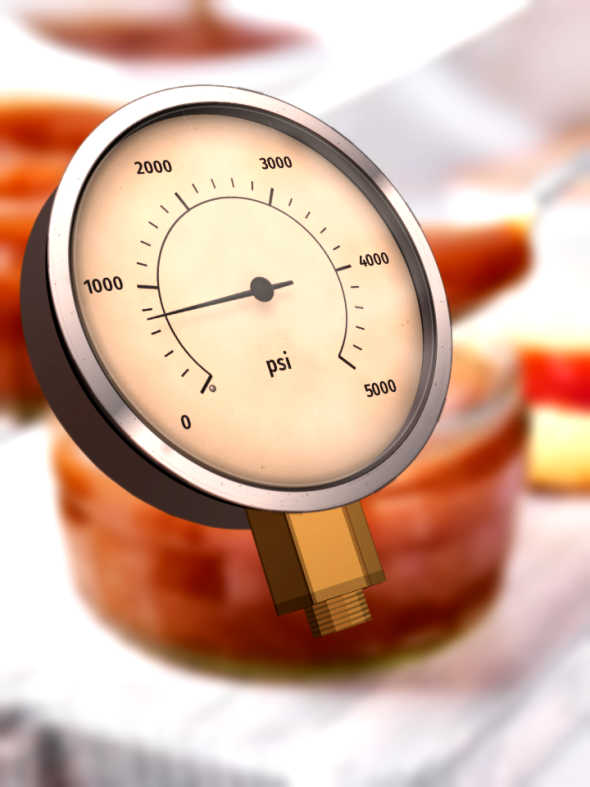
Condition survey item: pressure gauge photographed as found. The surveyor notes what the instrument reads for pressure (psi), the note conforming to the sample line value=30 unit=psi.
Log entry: value=700 unit=psi
